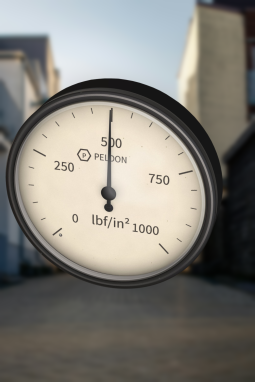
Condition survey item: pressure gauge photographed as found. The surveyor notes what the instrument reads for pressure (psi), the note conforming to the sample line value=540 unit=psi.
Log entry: value=500 unit=psi
